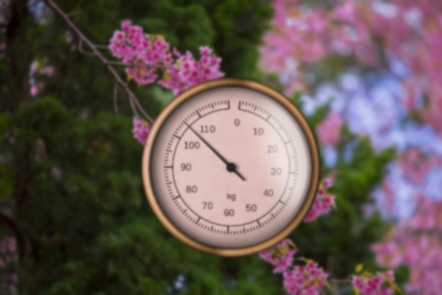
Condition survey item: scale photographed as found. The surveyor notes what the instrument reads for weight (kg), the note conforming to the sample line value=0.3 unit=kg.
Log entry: value=105 unit=kg
